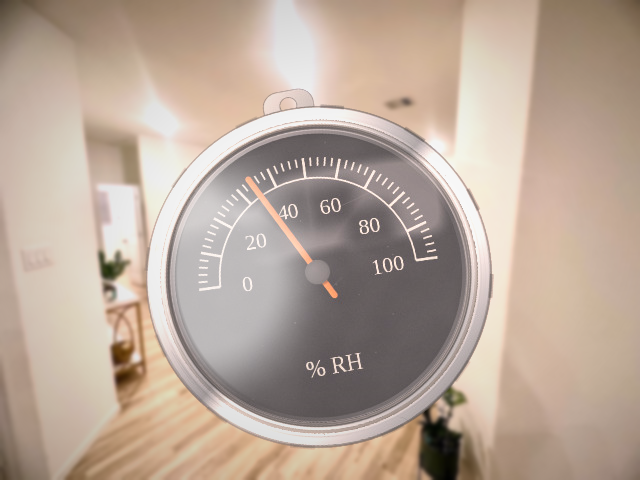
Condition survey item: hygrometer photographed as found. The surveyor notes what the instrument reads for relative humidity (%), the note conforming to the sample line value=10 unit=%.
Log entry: value=34 unit=%
